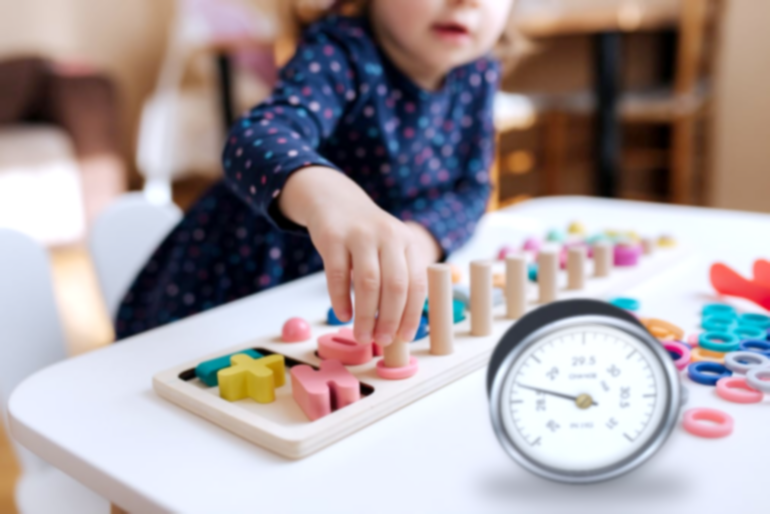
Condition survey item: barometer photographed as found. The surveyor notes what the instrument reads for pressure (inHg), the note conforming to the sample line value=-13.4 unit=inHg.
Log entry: value=28.7 unit=inHg
